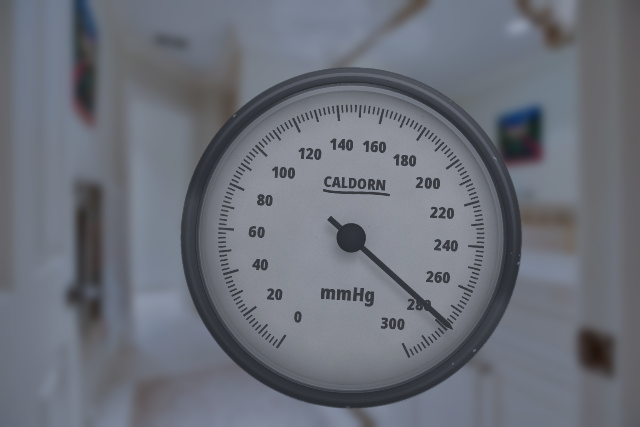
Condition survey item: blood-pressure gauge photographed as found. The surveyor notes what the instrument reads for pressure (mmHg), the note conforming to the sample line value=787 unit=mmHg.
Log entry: value=278 unit=mmHg
